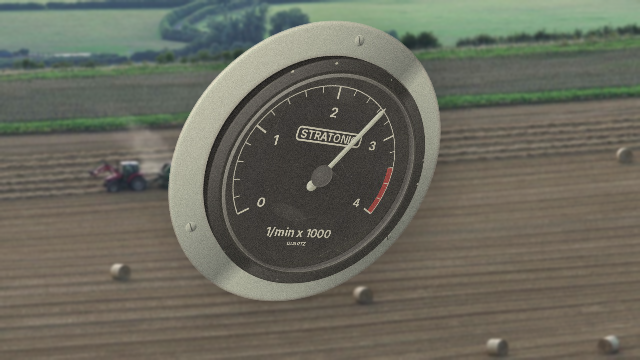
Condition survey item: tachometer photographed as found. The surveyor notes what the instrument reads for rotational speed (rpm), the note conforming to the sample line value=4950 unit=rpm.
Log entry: value=2600 unit=rpm
